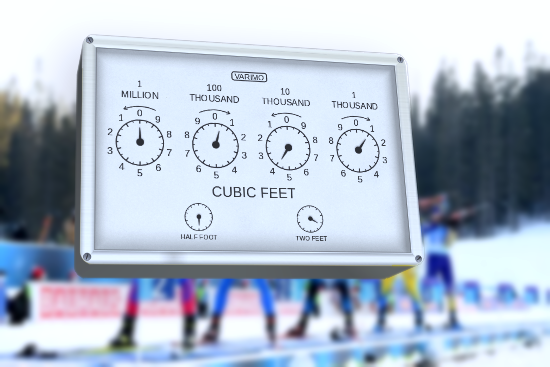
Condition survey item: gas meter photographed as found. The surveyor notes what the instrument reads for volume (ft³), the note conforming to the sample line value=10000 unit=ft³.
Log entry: value=4100 unit=ft³
